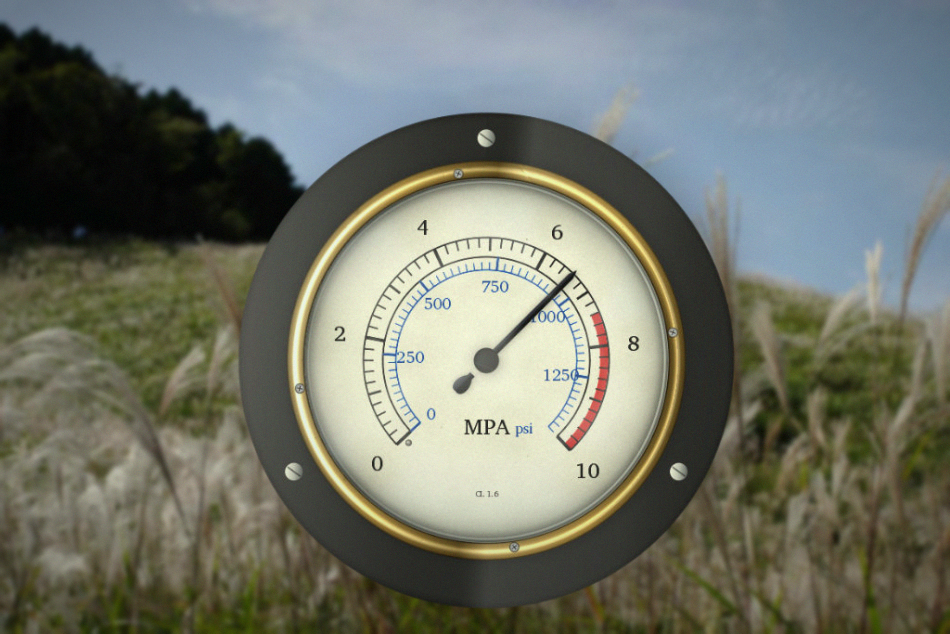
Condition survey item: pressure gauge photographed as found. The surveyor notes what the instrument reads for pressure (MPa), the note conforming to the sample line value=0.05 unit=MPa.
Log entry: value=6.6 unit=MPa
